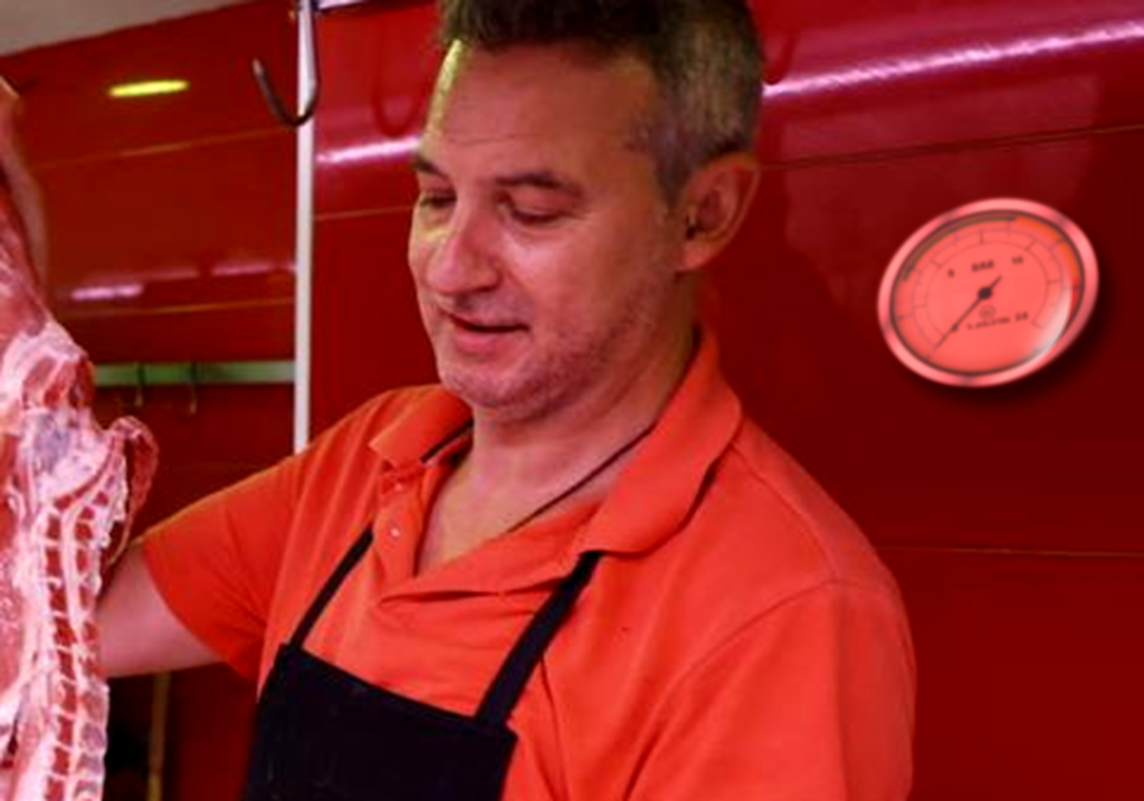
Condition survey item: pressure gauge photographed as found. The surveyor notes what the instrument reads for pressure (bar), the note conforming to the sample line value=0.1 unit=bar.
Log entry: value=0 unit=bar
